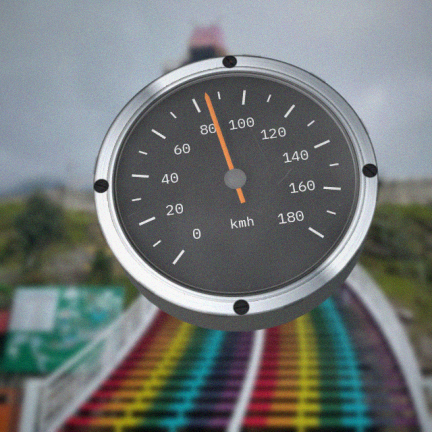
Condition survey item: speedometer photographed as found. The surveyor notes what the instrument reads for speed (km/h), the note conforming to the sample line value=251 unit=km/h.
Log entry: value=85 unit=km/h
